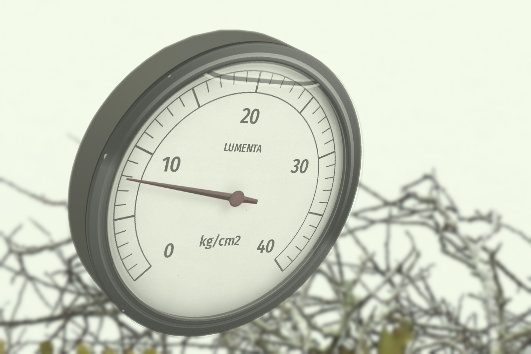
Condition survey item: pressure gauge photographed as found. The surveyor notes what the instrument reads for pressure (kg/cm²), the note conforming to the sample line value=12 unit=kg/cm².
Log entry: value=8 unit=kg/cm²
